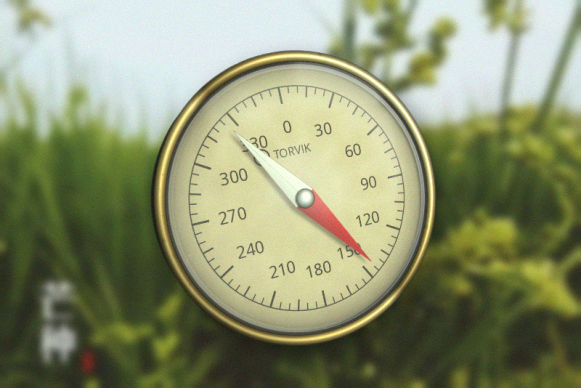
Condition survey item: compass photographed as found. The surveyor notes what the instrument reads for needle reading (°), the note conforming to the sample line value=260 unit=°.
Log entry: value=145 unit=°
